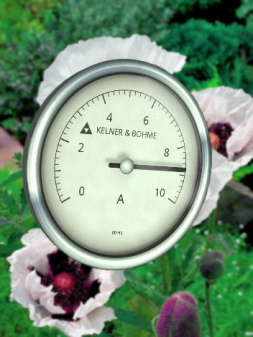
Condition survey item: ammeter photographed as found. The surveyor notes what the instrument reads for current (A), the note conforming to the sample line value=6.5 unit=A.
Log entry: value=8.8 unit=A
